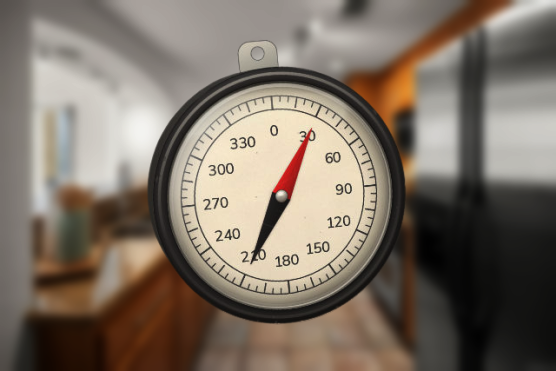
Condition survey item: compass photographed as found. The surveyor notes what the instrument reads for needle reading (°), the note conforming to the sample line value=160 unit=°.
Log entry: value=30 unit=°
